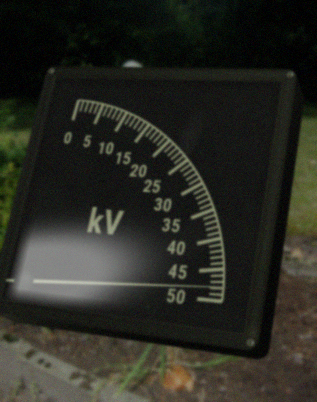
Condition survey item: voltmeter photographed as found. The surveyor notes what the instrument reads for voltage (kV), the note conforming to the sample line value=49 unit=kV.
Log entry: value=48 unit=kV
